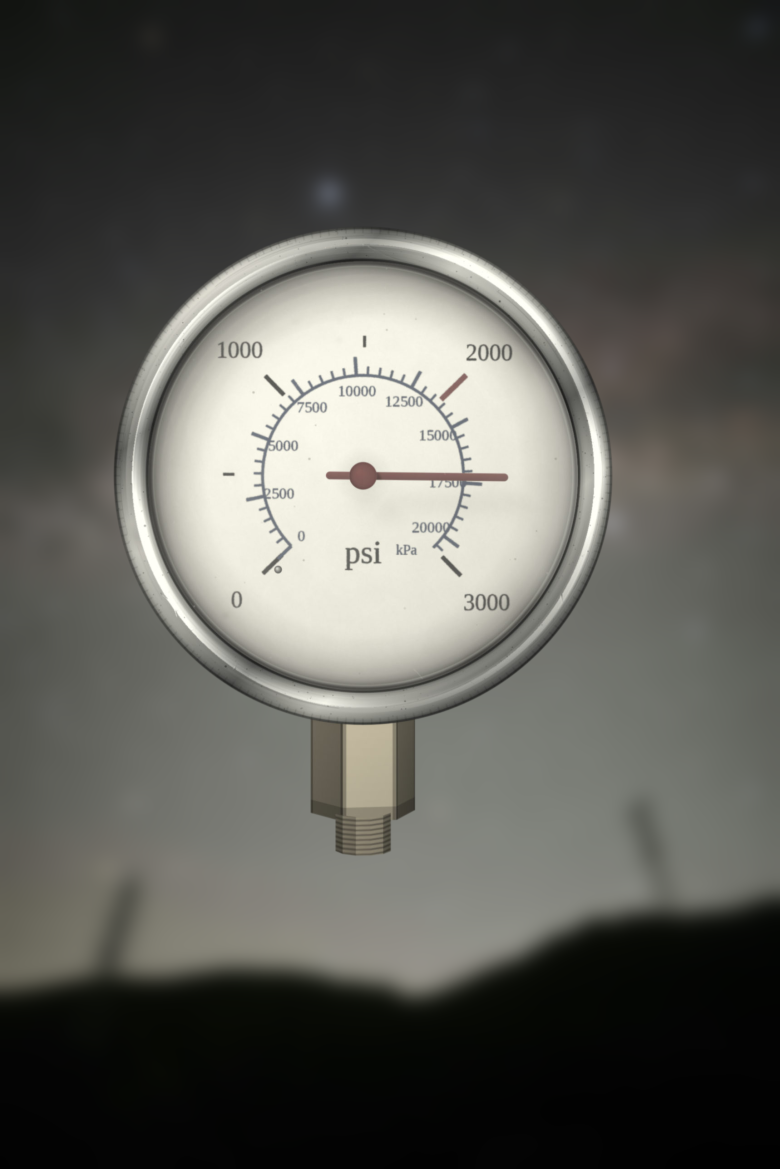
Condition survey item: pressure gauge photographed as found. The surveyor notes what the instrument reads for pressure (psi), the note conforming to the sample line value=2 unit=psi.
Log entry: value=2500 unit=psi
